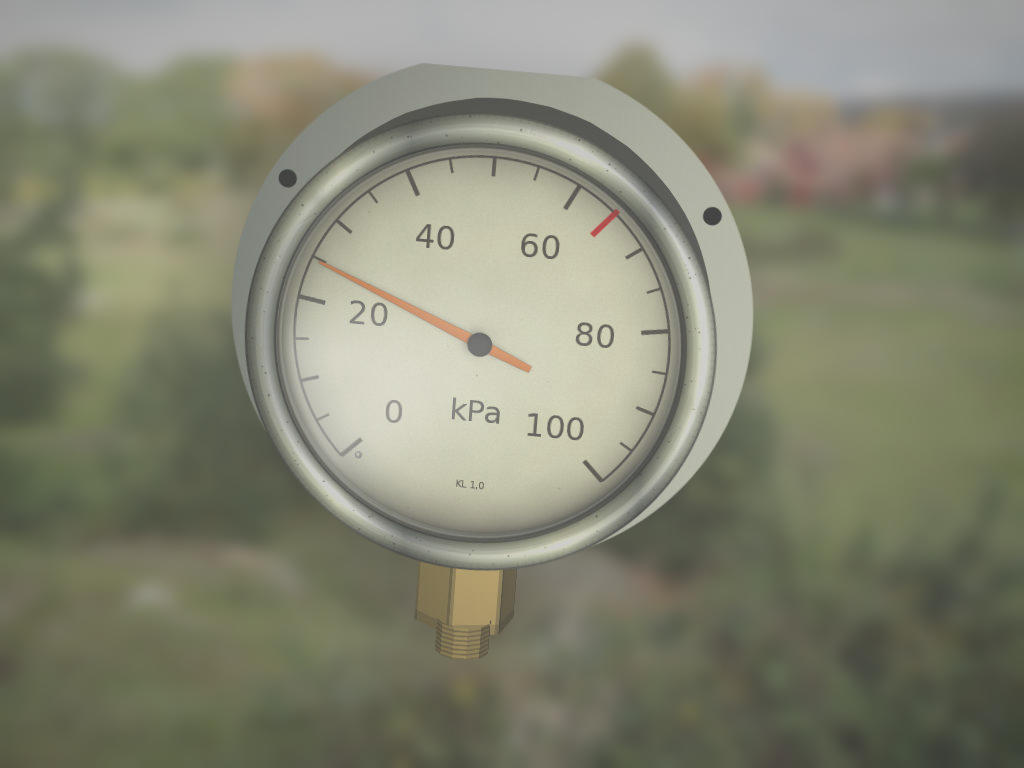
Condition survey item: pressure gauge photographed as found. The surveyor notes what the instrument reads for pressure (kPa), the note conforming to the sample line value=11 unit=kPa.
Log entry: value=25 unit=kPa
